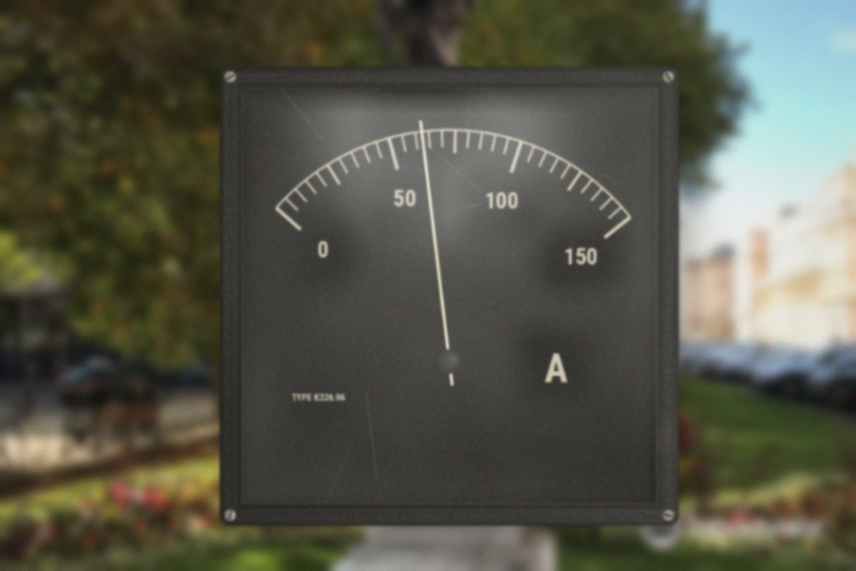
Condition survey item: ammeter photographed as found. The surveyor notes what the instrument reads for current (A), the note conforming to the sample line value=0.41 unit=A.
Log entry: value=62.5 unit=A
